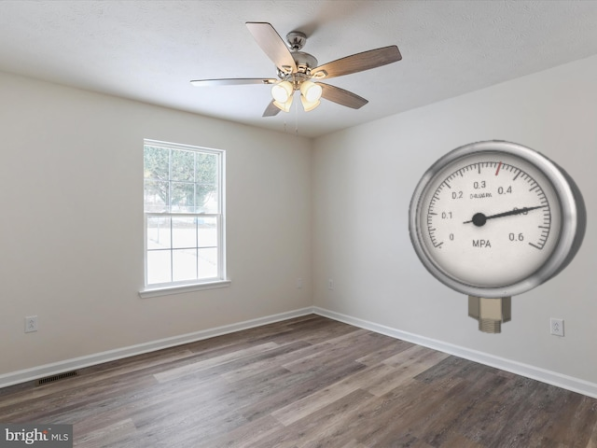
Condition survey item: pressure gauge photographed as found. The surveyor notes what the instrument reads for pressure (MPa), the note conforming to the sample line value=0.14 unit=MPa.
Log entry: value=0.5 unit=MPa
